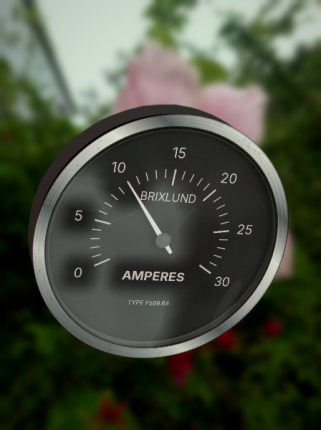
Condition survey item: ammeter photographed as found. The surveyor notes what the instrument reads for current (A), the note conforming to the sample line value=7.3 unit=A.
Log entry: value=10 unit=A
